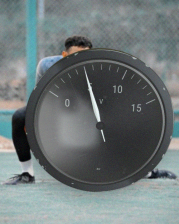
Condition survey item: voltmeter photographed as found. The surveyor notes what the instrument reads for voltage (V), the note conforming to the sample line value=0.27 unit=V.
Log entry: value=5 unit=V
